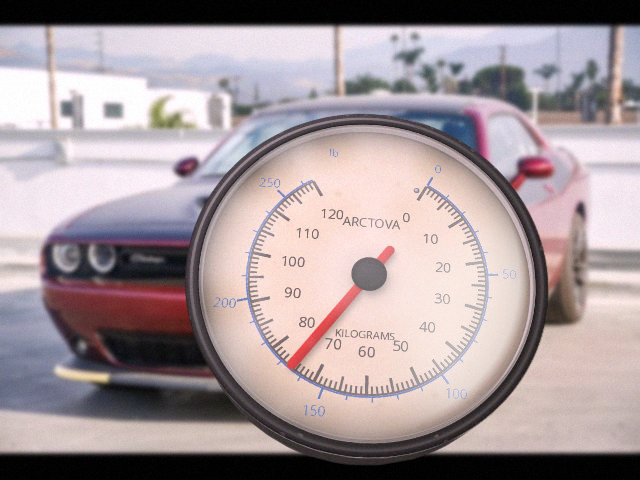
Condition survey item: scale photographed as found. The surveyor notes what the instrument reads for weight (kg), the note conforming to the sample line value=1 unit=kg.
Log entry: value=75 unit=kg
